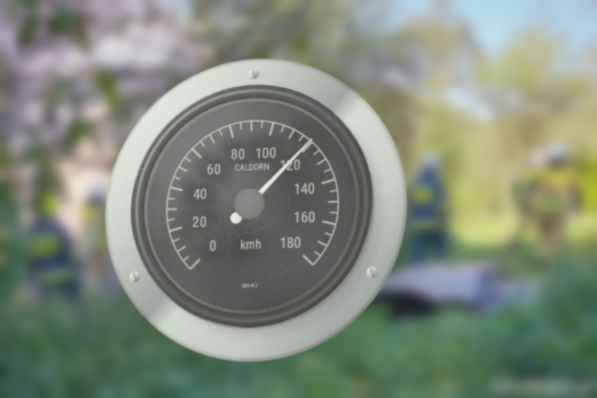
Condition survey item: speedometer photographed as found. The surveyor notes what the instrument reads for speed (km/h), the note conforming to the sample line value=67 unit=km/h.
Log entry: value=120 unit=km/h
